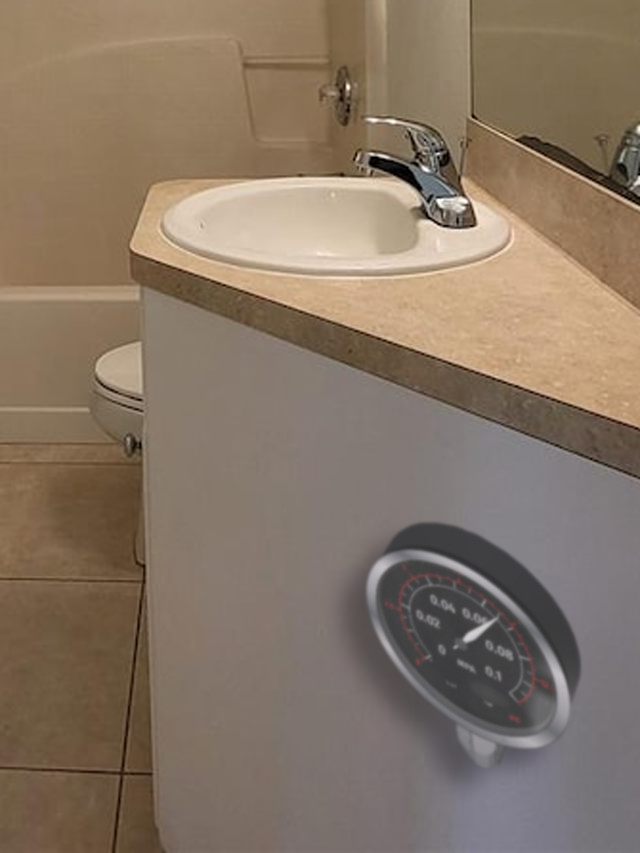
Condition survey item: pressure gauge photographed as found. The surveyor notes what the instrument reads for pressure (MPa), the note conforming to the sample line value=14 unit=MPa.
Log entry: value=0.065 unit=MPa
